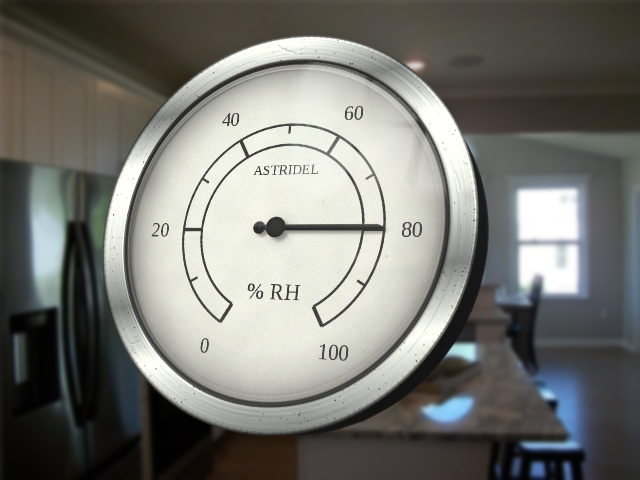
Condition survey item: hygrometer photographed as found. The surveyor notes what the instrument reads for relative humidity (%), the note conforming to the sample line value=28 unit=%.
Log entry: value=80 unit=%
